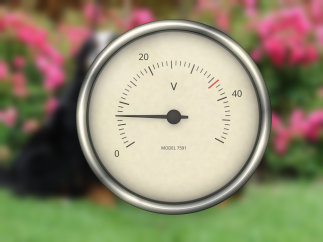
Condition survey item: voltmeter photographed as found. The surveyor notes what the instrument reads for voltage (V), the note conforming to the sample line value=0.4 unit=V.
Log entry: value=7 unit=V
